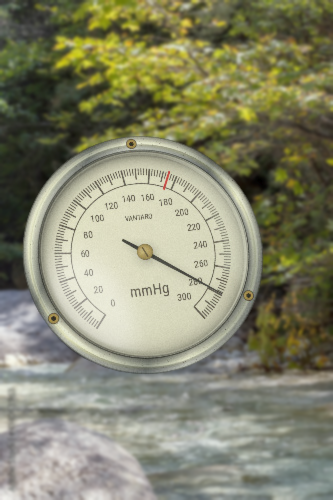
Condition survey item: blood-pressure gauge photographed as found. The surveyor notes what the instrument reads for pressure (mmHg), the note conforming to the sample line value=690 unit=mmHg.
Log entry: value=280 unit=mmHg
